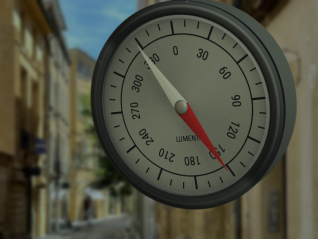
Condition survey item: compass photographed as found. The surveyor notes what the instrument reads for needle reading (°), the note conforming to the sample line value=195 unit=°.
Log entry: value=150 unit=°
